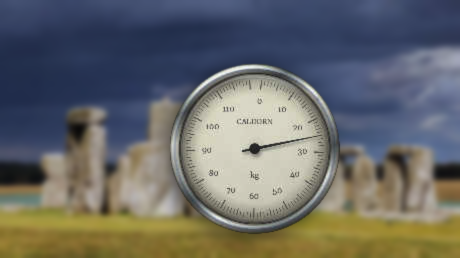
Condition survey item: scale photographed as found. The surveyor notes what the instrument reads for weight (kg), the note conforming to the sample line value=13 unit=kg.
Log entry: value=25 unit=kg
